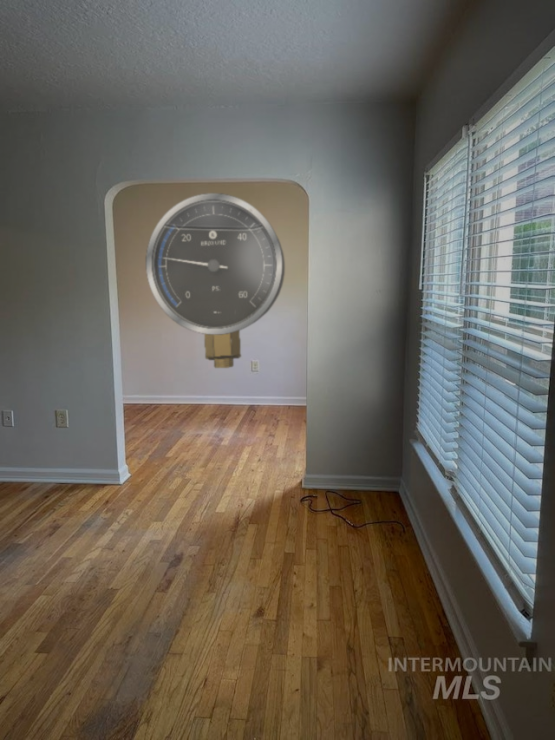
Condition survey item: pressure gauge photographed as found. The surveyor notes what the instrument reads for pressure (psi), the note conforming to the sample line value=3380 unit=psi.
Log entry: value=12 unit=psi
